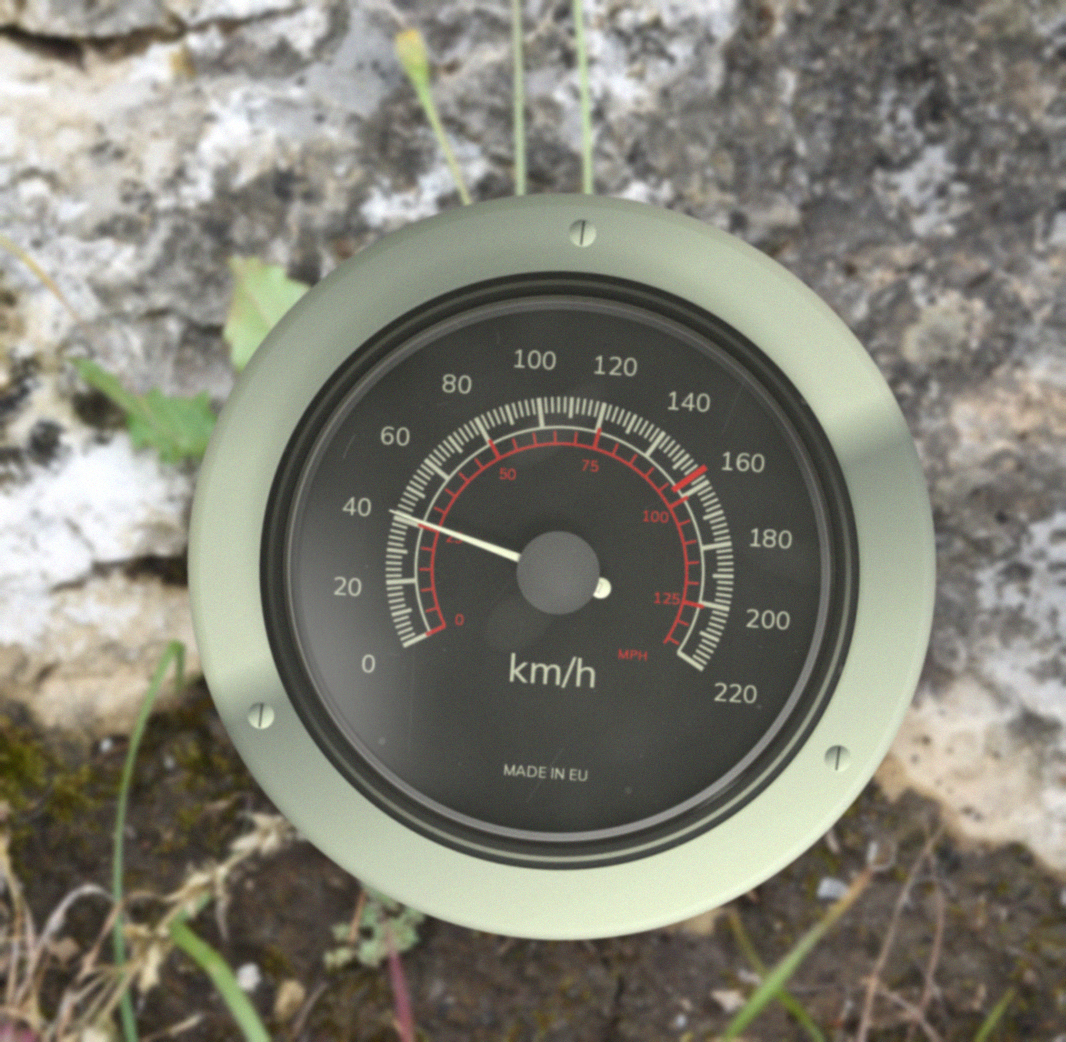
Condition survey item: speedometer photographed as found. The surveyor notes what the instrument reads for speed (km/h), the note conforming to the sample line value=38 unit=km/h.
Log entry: value=42 unit=km/h
